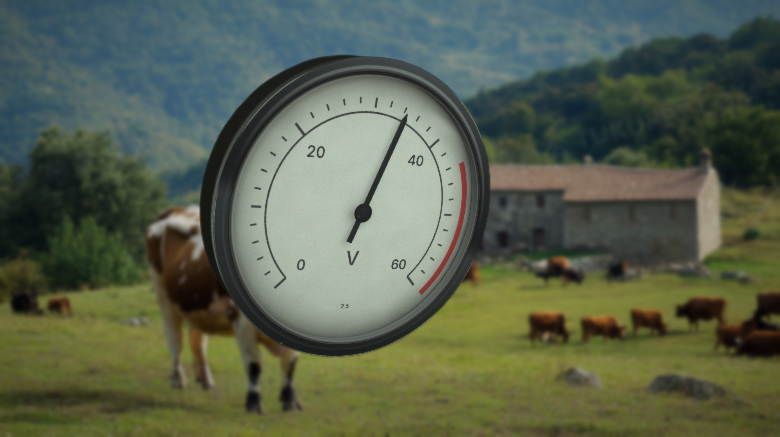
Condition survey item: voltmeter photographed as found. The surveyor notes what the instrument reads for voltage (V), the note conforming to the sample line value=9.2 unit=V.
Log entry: value=34 unit=V
